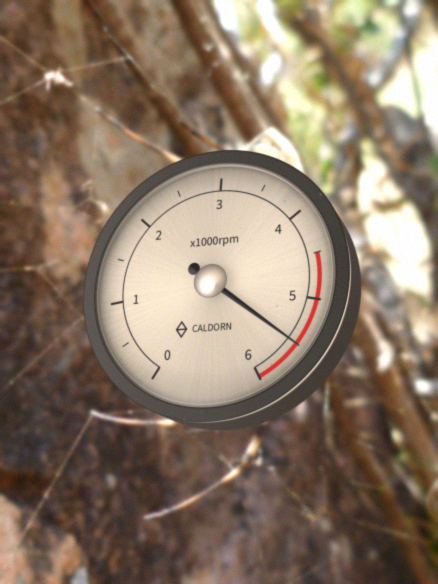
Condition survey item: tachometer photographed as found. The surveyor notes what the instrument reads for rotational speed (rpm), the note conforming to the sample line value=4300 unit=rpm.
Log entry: value=5500 unit=rpm
